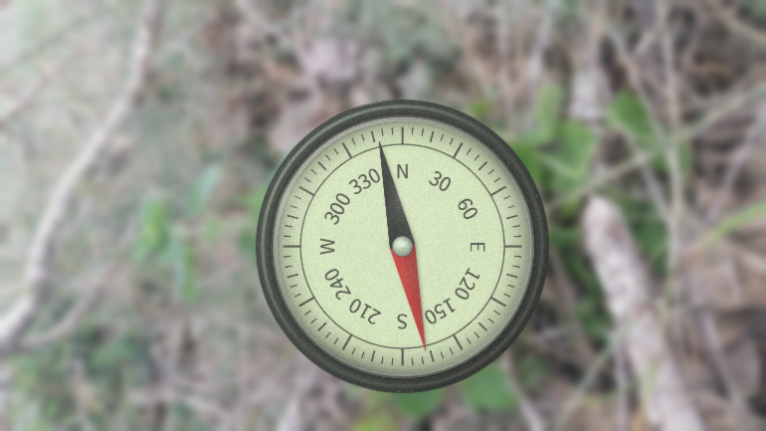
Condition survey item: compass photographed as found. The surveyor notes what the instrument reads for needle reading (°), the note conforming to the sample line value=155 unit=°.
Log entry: value=167.5 unit=°
